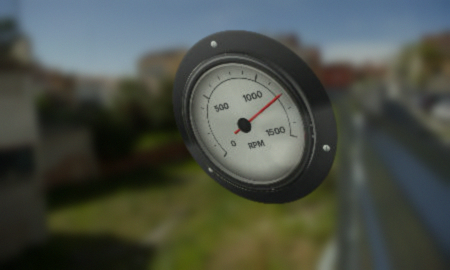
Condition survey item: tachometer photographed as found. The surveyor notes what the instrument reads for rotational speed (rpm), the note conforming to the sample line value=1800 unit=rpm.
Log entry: value=1200 unit=rpm
